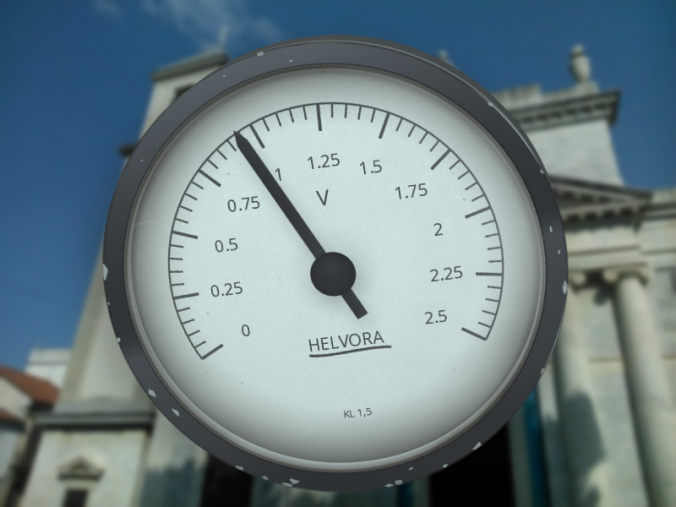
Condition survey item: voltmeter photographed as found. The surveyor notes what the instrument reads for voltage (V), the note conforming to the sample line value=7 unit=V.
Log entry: value=0.95 unit=V
